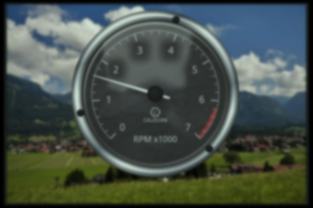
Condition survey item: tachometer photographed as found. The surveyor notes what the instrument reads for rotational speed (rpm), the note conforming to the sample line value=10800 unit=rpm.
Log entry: value=1600 unit=rpm
